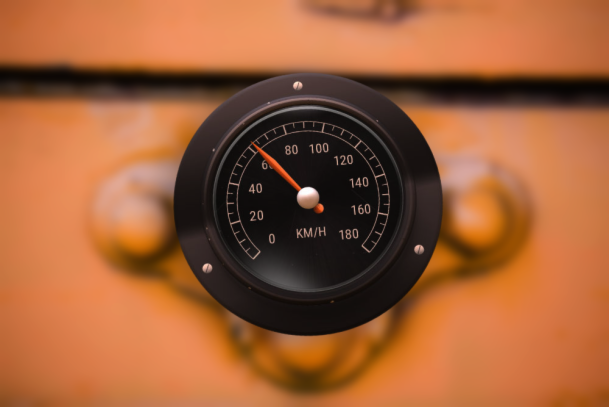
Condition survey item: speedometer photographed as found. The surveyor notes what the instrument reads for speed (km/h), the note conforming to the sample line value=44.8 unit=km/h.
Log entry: value=62.5 unit=km/h
